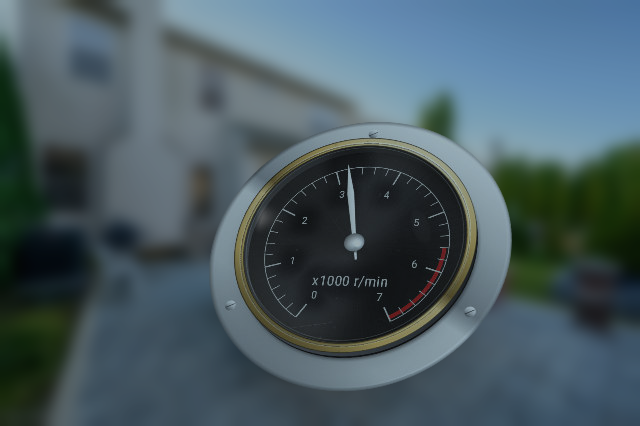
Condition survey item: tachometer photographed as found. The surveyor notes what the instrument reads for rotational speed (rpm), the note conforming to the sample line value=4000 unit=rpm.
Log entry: value=3200 unit=rpm
